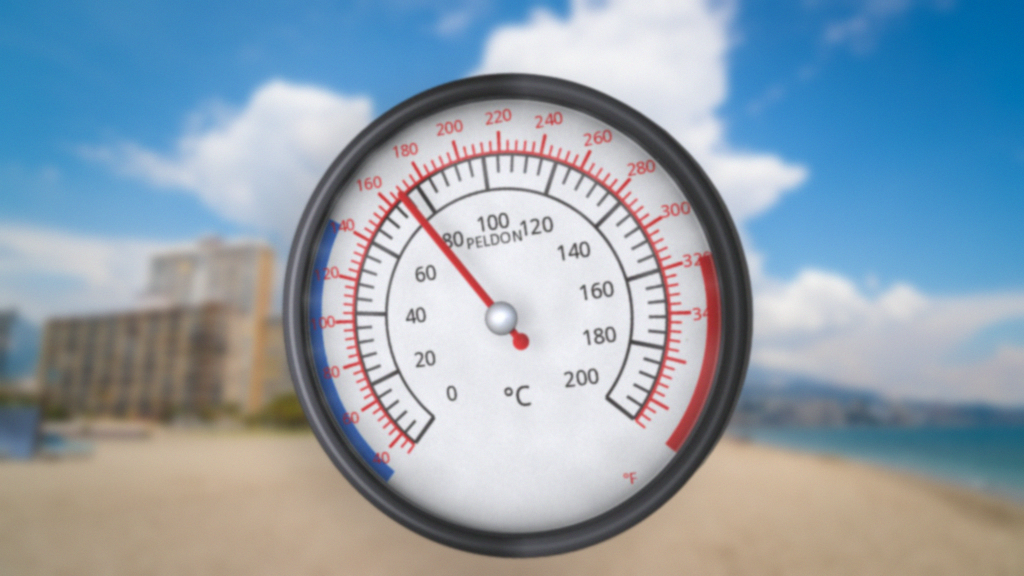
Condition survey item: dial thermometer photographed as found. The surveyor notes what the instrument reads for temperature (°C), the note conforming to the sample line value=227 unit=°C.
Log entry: value=76 unit=°C
